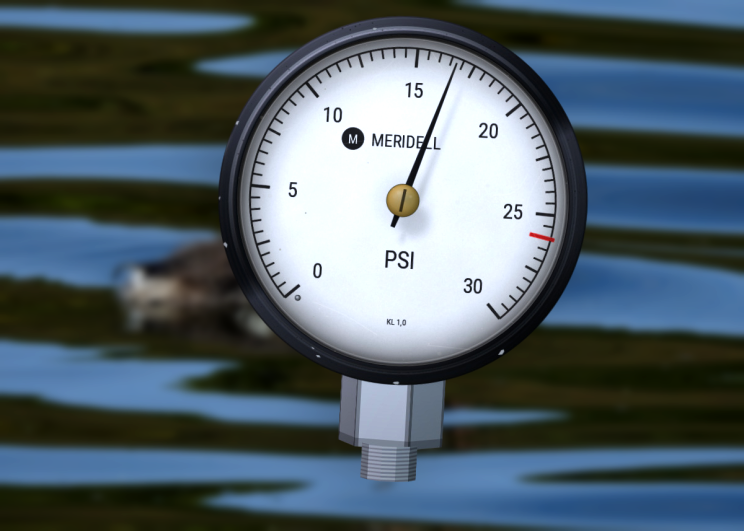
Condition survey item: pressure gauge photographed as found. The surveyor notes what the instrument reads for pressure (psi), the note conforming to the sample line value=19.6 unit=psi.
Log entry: value=16.75 unit=psi
